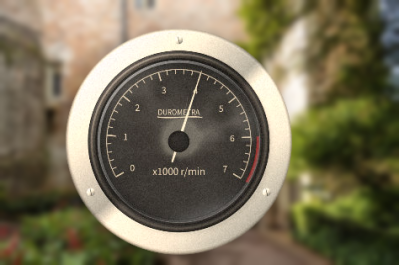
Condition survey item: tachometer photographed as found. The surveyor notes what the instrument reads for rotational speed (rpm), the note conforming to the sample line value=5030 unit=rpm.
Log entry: value=4000 unit=rpm
